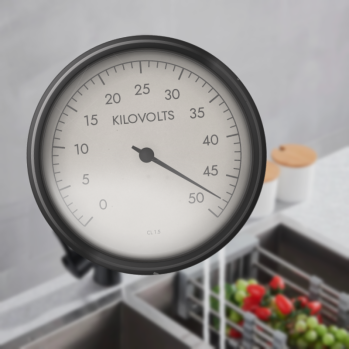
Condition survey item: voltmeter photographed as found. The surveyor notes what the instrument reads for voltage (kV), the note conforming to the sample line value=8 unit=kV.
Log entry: value=48 unit=kV
